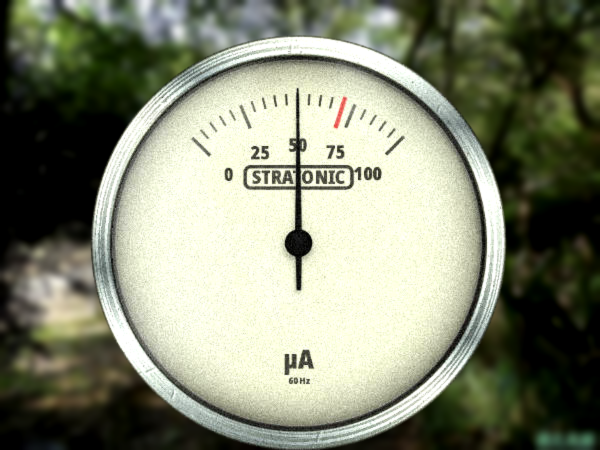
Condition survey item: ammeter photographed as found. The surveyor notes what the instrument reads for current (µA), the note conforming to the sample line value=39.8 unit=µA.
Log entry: value=50 unit=µA
